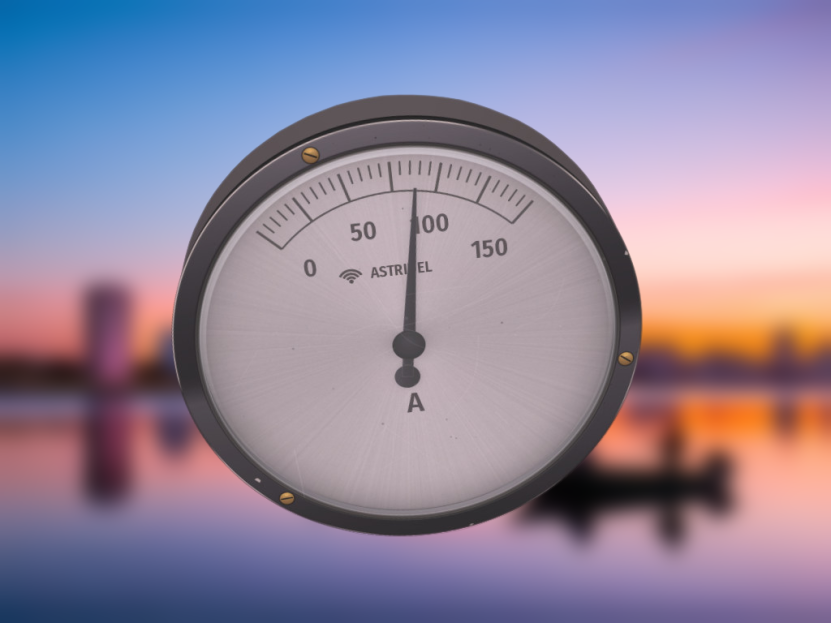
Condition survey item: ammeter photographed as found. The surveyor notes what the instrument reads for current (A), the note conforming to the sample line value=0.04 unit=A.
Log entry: value=87.5 unit=A
